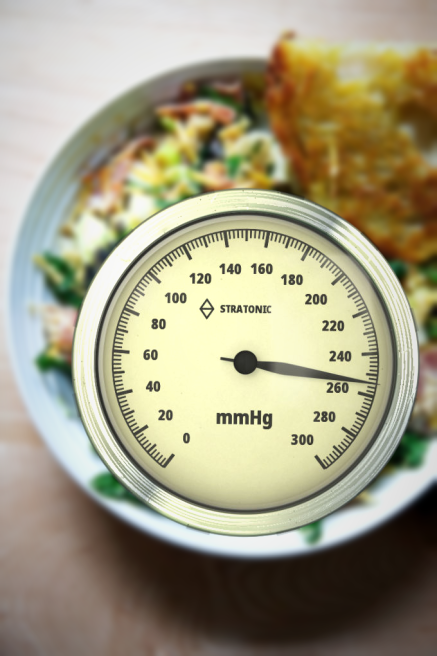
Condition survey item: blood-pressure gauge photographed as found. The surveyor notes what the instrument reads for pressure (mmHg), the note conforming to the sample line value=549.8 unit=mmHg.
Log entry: value=254 unit=mmHg
